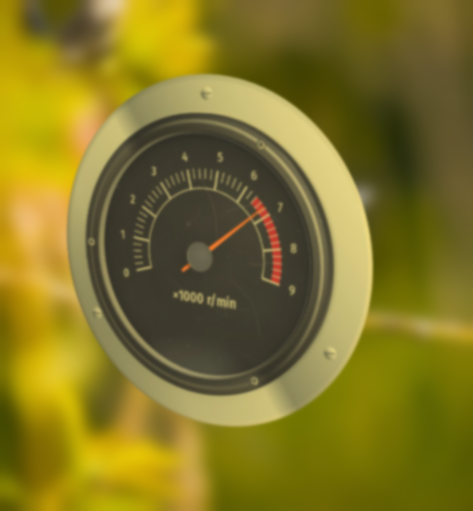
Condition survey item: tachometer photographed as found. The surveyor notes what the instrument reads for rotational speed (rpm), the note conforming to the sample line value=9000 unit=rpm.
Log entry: value=6800 unit=rpm
